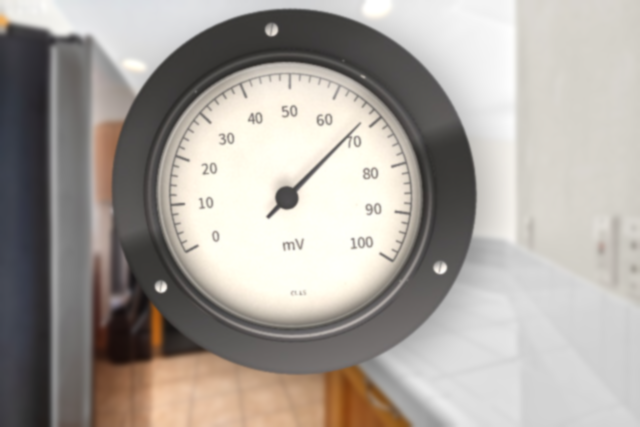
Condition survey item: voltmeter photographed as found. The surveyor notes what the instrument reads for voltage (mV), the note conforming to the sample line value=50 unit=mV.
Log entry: value=68 unit=mV
